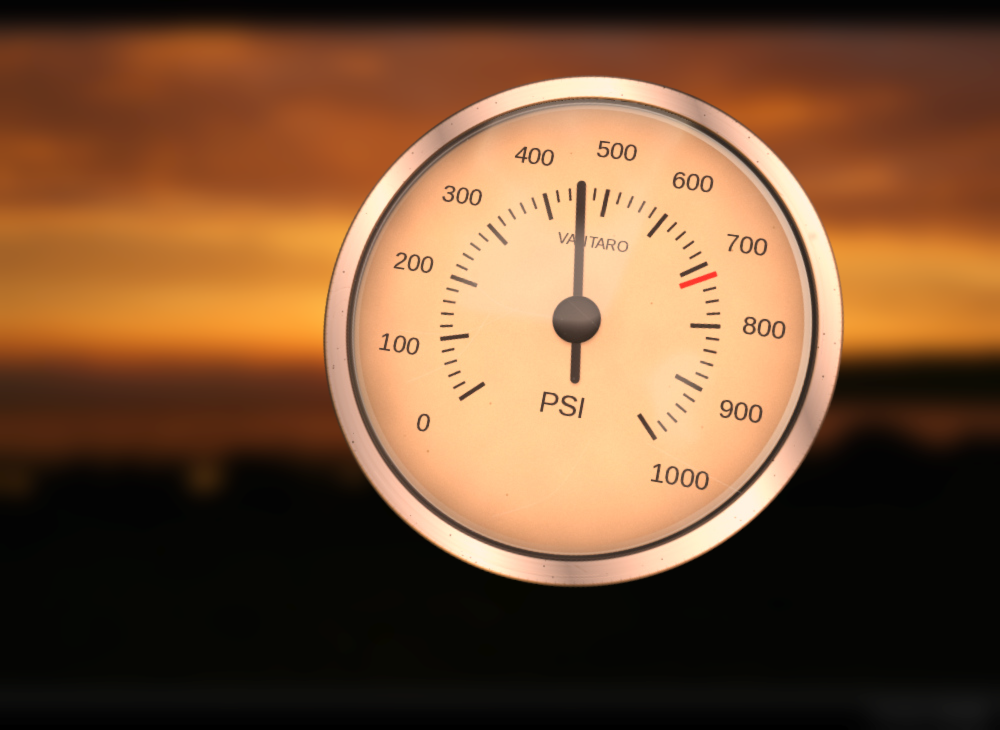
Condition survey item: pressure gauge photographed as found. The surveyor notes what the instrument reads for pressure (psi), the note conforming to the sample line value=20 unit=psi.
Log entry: value=460 unit=psi
